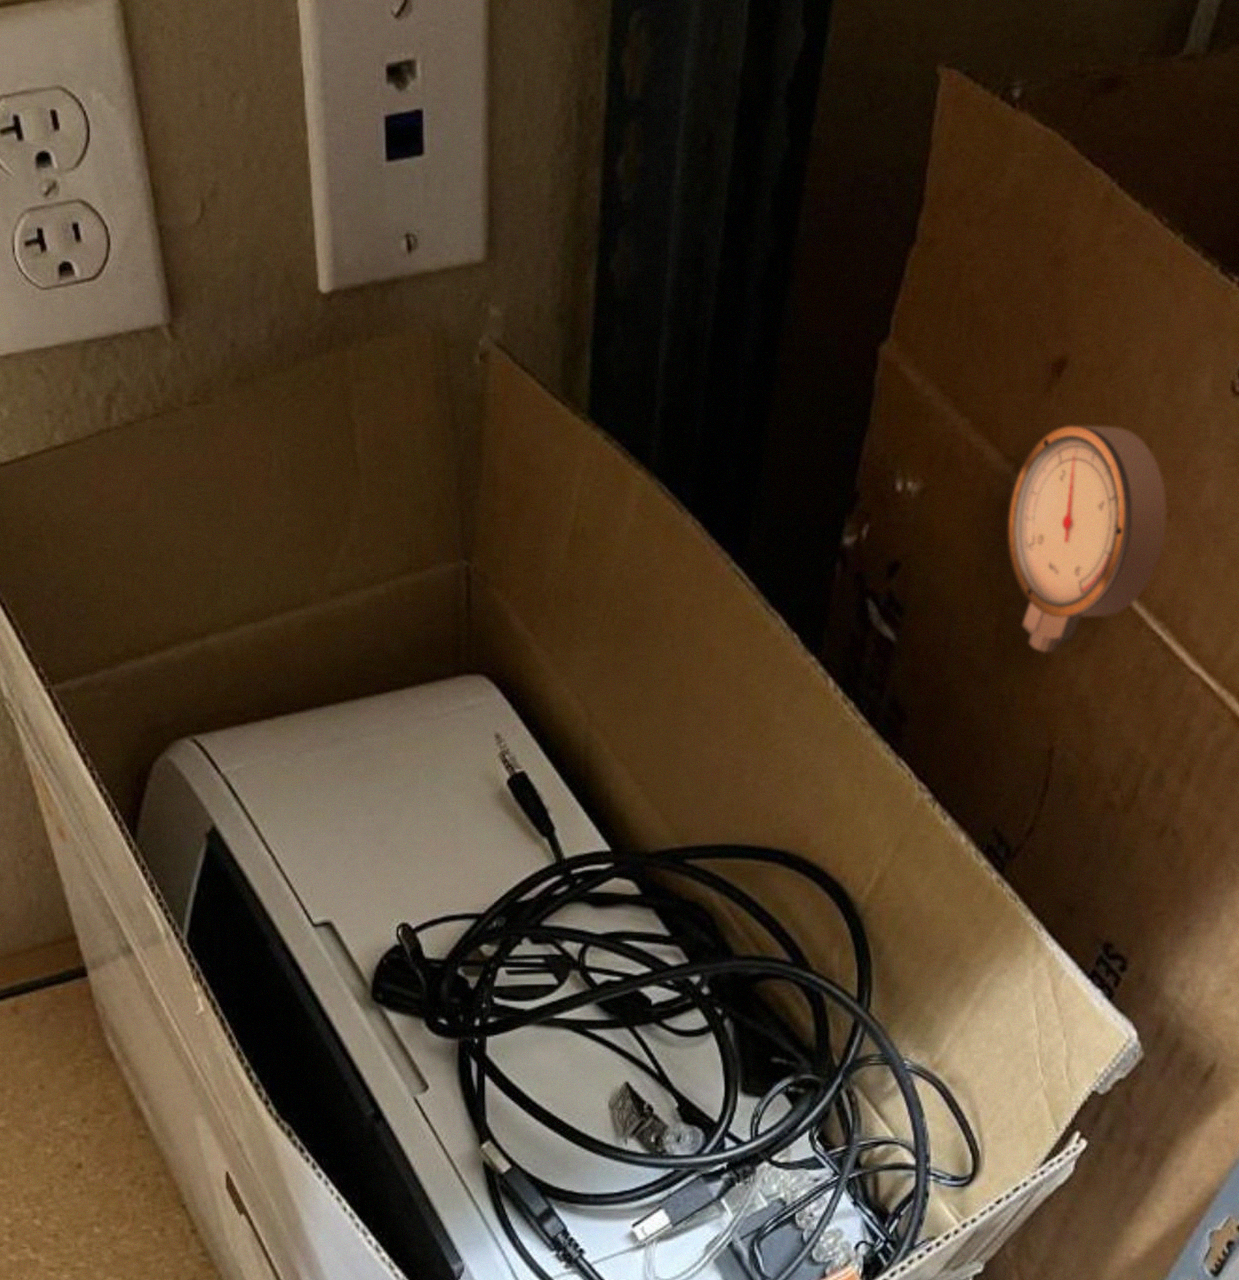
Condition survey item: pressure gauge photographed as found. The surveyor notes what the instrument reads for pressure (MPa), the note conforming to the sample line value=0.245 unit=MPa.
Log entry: value=2.5 unit=MPa
